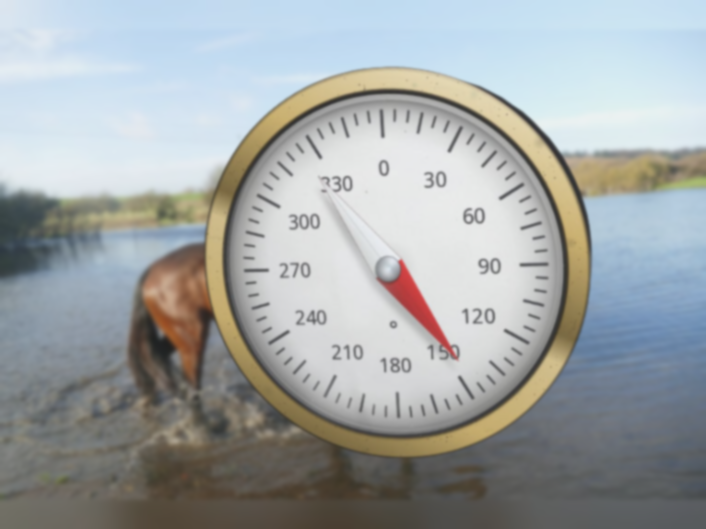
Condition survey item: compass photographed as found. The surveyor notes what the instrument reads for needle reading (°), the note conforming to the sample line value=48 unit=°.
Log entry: value=145 unit=°
